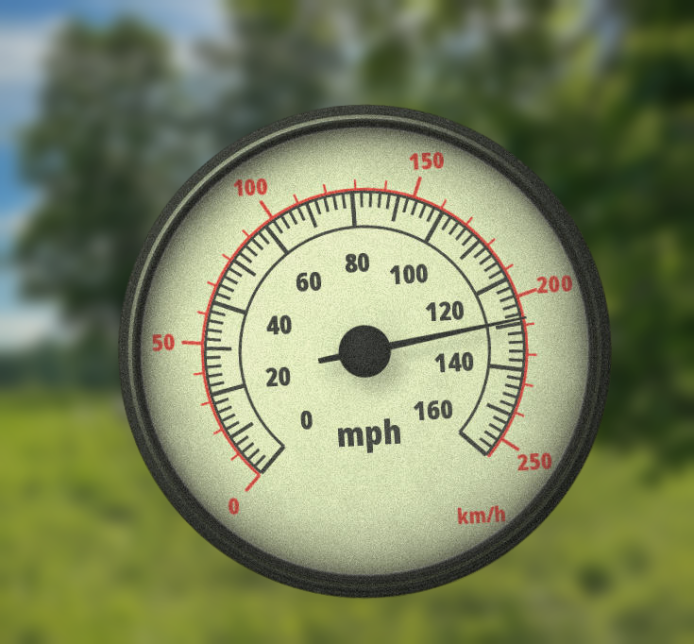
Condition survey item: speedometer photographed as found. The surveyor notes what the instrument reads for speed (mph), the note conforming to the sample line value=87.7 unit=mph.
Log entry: value=129 unit=mph
